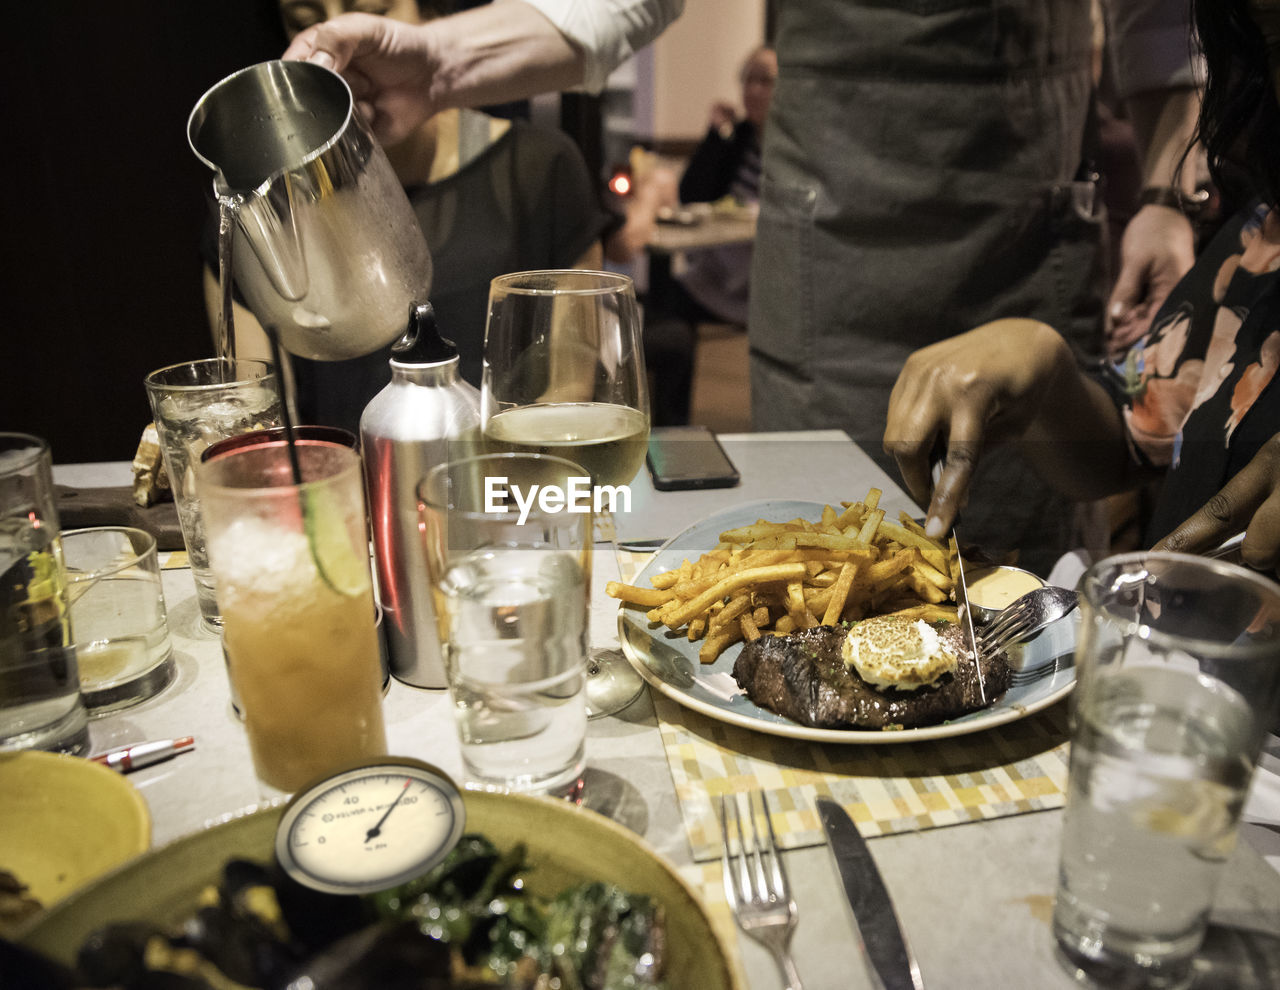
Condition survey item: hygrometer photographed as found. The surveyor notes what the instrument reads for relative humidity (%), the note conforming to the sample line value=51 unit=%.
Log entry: value=70 unit=%
